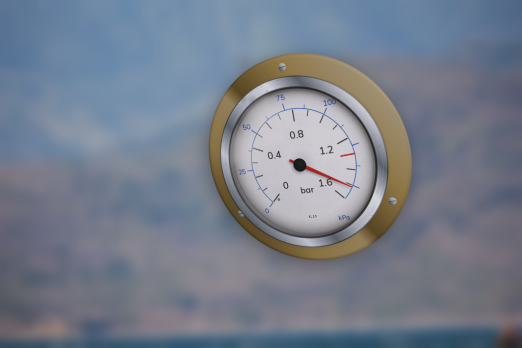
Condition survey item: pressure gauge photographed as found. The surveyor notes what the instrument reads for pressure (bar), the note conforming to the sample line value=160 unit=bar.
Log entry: value=1.5 unit=bar
